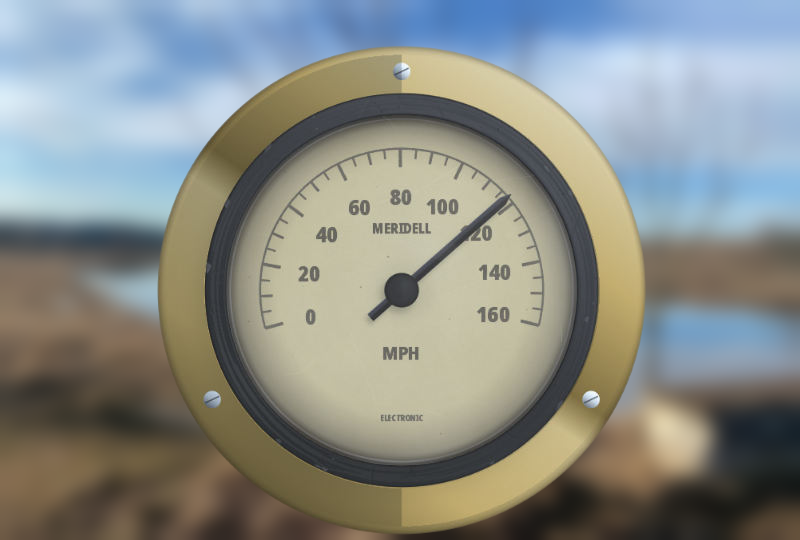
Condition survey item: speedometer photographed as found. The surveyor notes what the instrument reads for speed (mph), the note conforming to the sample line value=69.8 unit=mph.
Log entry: value=117.5 unit=mph
